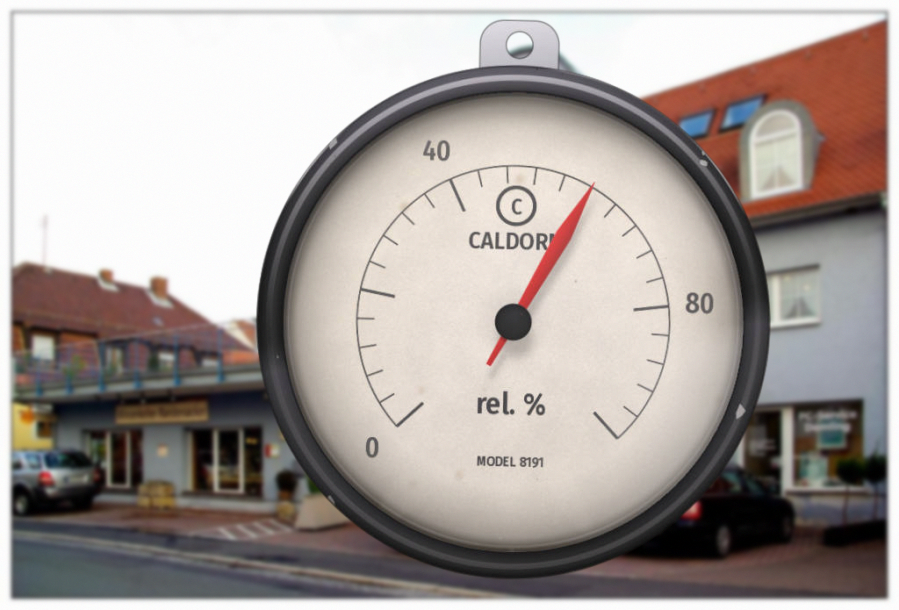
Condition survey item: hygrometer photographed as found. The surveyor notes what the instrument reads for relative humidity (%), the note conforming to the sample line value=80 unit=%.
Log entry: value=60 unit=%
